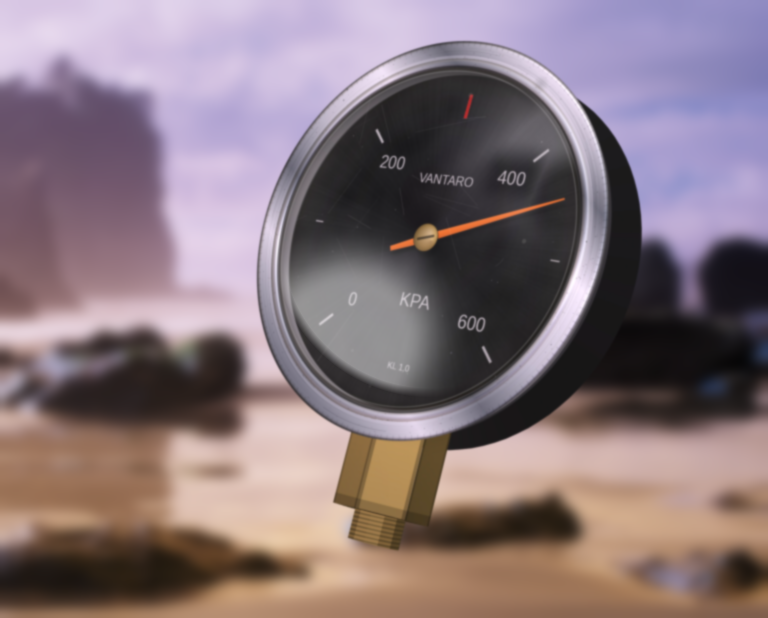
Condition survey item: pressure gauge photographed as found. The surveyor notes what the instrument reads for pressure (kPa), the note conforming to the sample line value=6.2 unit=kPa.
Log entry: value=450 unit=kPa
